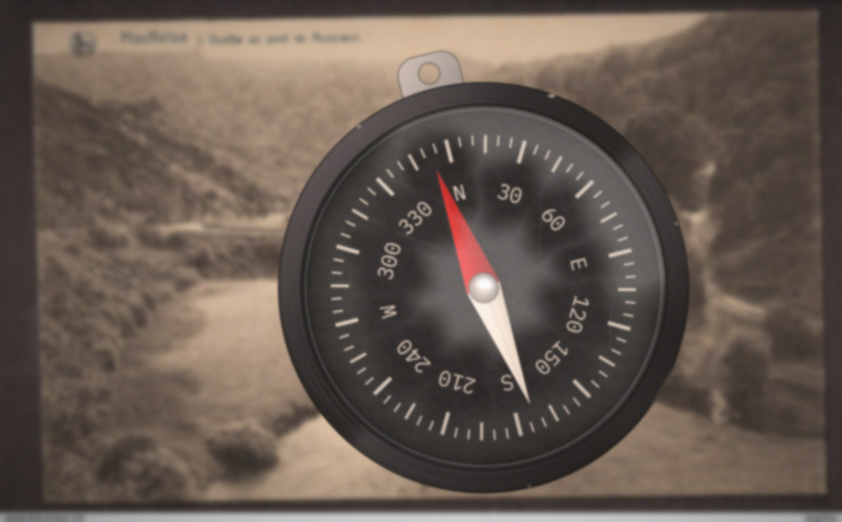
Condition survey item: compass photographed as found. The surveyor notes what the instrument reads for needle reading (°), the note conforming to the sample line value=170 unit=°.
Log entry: value=352.5 unit=°
